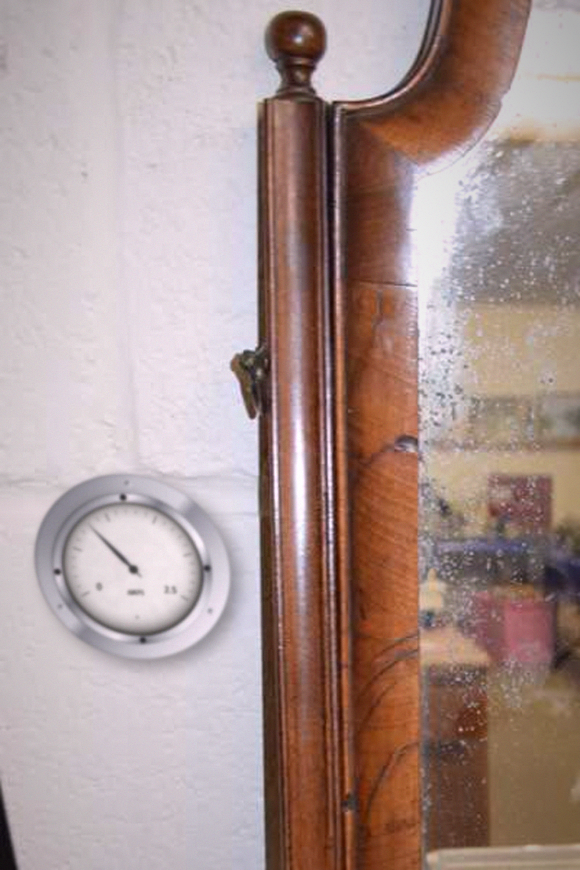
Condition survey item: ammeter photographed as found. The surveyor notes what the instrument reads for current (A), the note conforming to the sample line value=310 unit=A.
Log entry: value=0.8 unit=A
